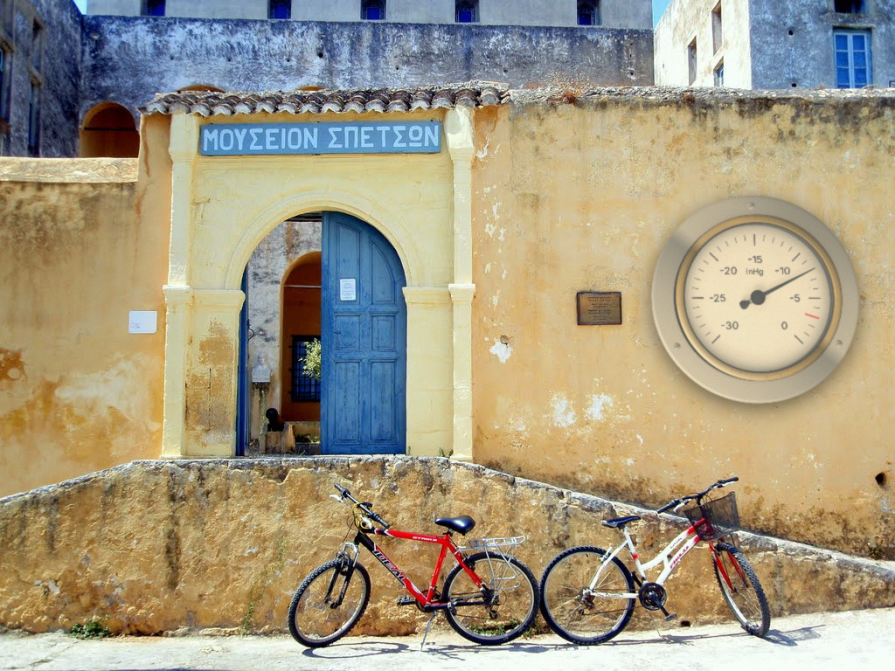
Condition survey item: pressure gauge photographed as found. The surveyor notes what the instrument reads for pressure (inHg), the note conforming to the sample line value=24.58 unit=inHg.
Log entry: value=-8 unit=inHg
